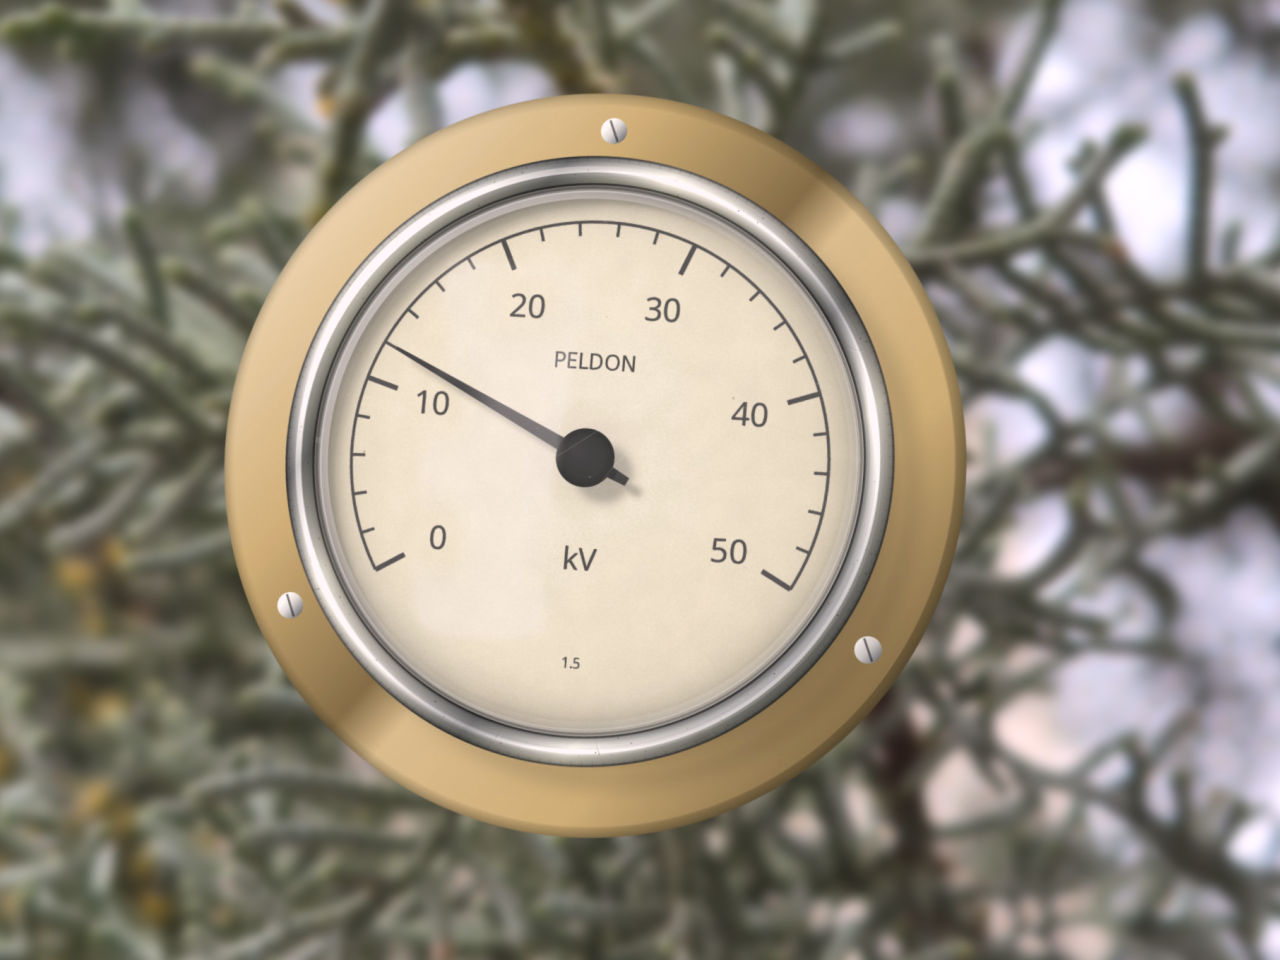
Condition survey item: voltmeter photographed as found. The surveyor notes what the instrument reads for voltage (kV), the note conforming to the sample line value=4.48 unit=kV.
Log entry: value=12 unit=kV
